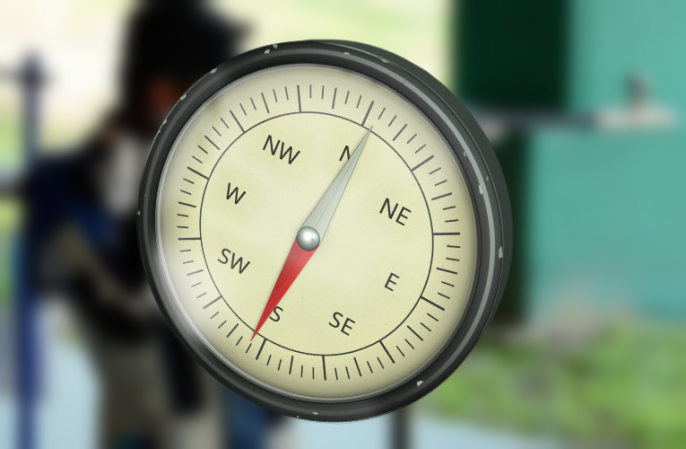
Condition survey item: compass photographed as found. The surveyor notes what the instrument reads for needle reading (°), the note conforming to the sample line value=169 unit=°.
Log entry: value=185 unit=°
